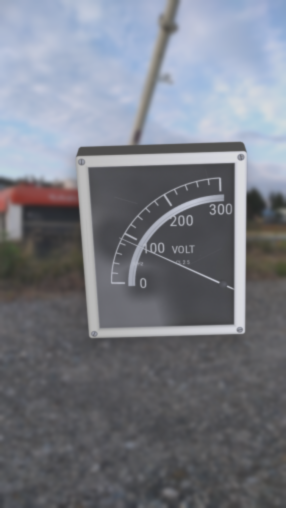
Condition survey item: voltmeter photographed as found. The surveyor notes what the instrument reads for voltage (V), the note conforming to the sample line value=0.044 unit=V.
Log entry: value=90 unit=V
